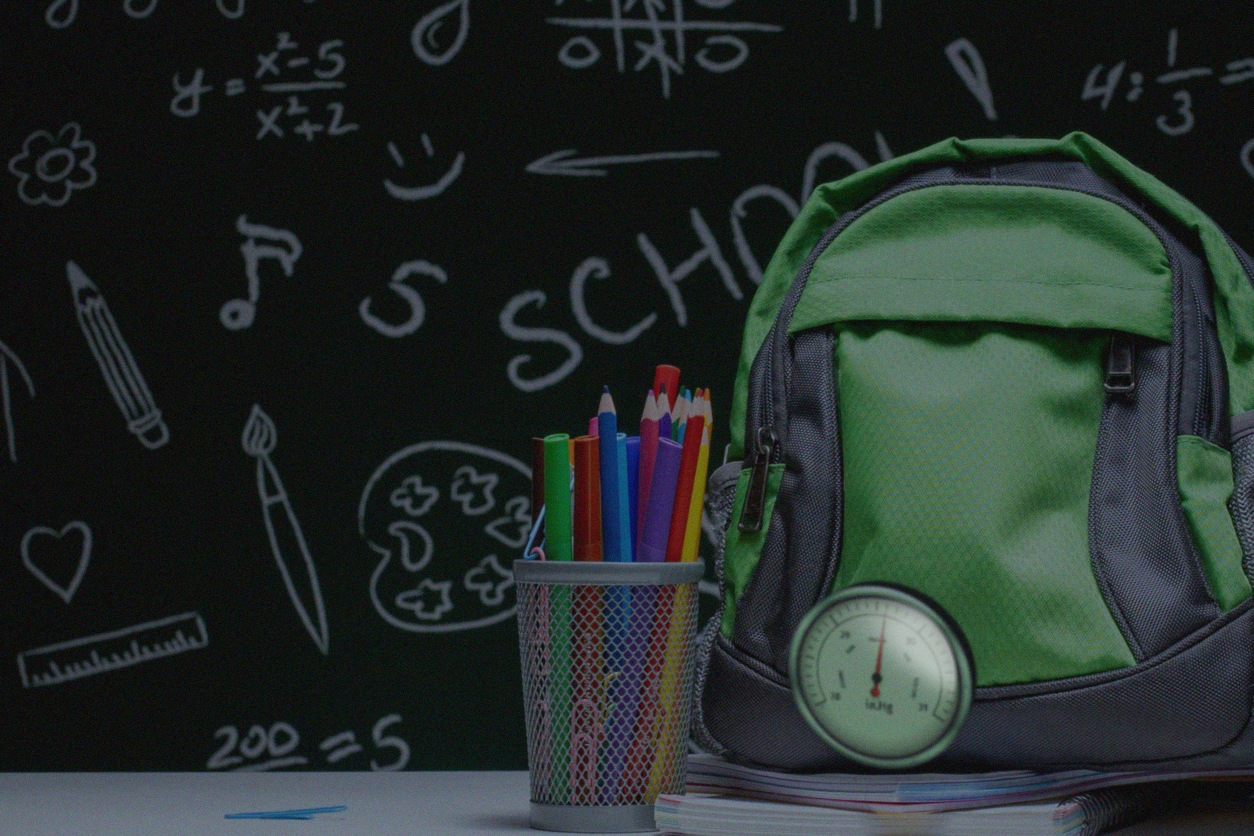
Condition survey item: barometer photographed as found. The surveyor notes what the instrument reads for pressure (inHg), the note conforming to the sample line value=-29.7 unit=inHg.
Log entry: value=29.6 unit=inHg
